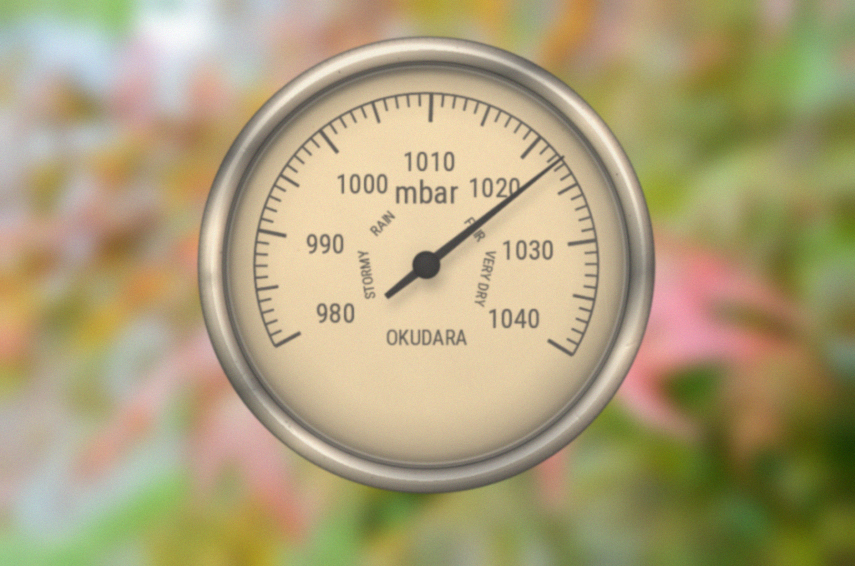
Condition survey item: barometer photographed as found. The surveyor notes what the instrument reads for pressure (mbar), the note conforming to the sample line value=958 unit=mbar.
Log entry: value=1022.5 unit=mbar
